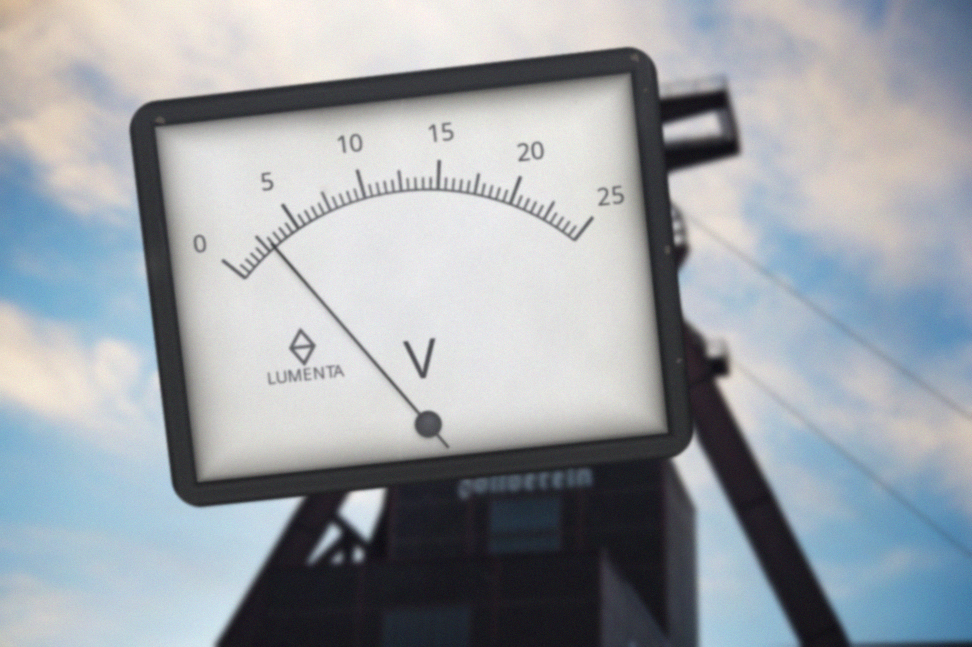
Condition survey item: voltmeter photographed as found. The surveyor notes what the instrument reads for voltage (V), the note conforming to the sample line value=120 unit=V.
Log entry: value=3 unit=V
